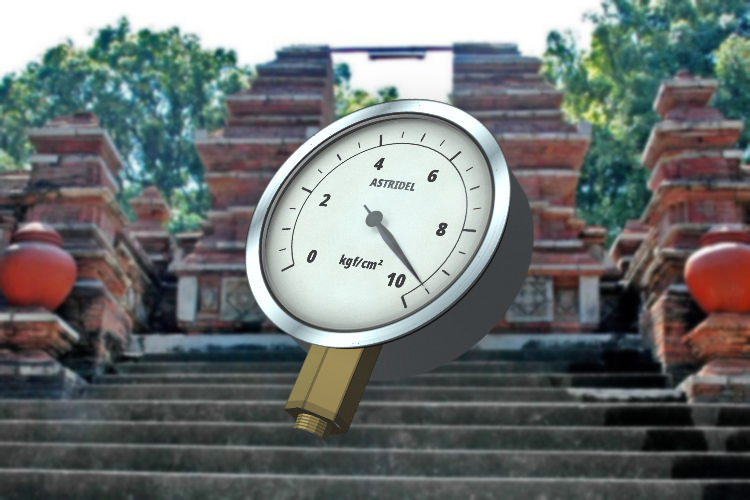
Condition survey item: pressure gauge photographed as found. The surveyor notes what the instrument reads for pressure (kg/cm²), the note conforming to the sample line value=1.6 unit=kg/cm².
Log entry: value=9.5 unit=kg/cm²
